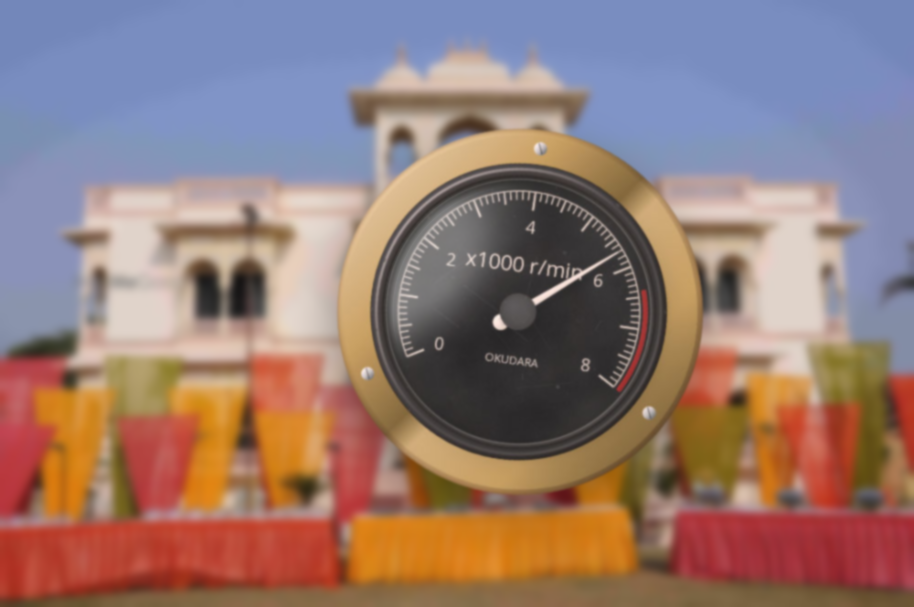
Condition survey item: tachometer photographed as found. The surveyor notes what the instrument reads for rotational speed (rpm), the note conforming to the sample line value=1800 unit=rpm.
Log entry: value=5700 unit=rpm
